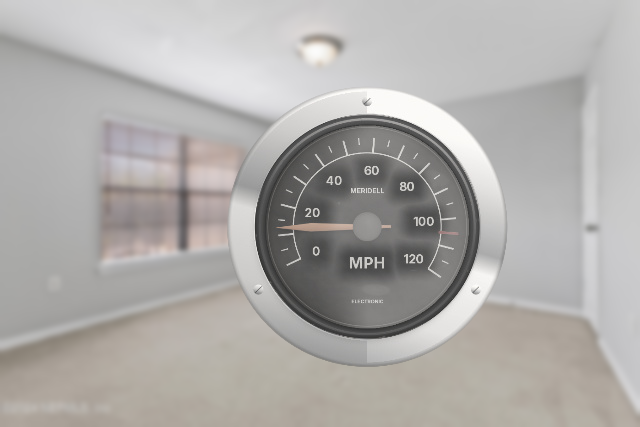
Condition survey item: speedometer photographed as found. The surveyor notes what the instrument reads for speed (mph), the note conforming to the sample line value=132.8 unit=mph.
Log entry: value=12.5 unit=mph
